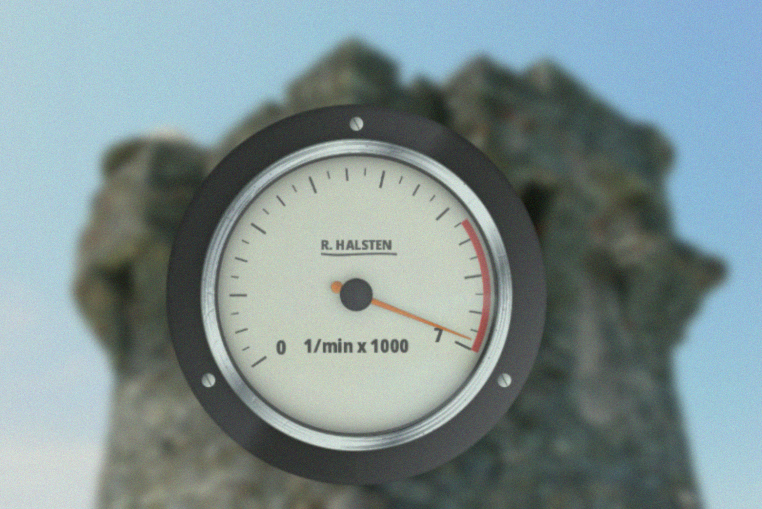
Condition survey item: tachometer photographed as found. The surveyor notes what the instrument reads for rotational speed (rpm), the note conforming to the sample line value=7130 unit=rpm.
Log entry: value=6875 unit=rpm
